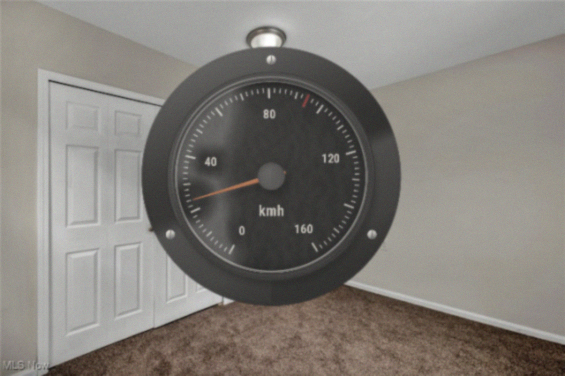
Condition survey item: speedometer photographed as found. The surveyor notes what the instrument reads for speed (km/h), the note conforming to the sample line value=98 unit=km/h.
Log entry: value=24 unit=km/h
